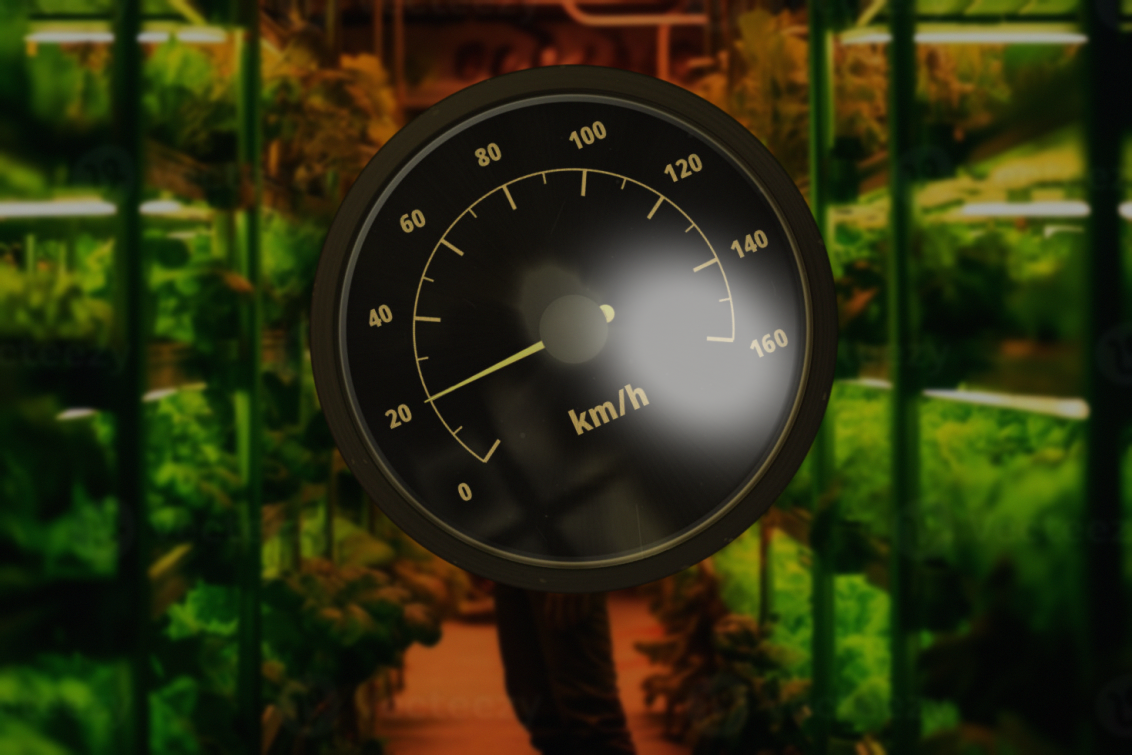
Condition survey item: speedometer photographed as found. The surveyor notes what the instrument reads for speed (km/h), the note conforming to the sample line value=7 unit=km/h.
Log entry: value=20 unit=km/h
